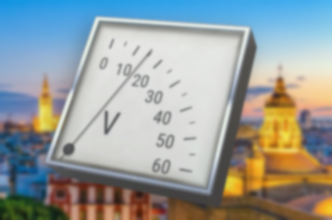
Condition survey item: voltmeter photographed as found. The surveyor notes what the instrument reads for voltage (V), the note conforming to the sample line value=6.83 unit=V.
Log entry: value=15 unit=V
